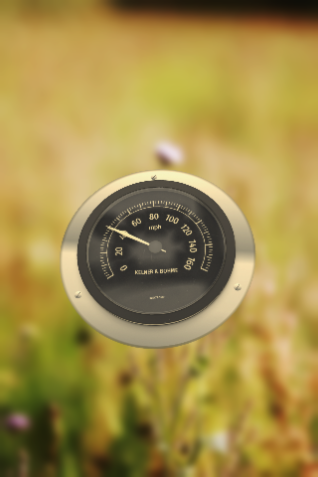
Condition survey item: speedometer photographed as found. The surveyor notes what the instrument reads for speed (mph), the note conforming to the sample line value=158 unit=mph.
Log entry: value=40 unit=mph
